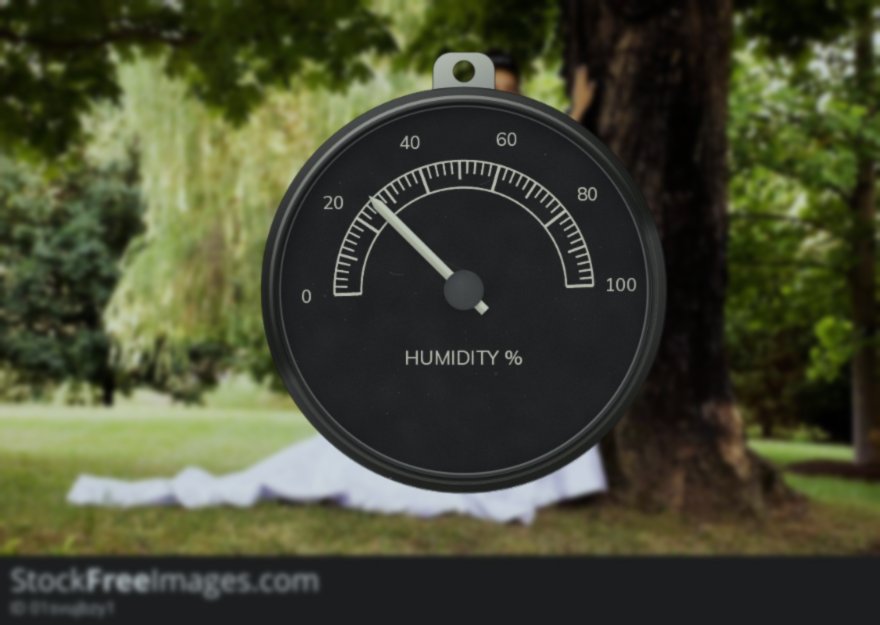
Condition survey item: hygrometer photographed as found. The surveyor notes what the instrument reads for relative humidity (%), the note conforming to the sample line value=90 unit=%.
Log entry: value=26 unit=%
